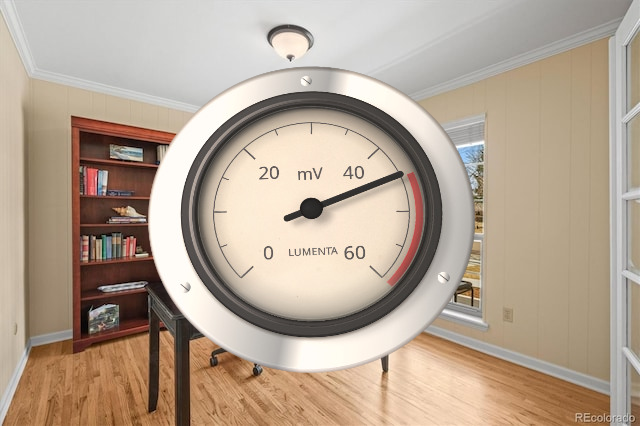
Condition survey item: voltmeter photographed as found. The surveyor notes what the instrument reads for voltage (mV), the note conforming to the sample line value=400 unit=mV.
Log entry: value=45 unit=mV
